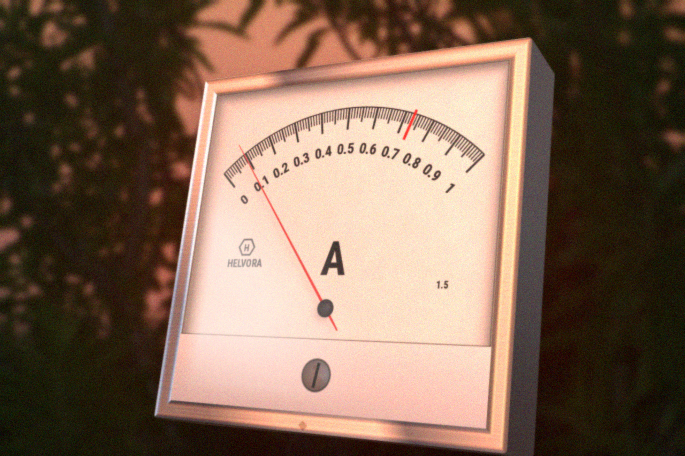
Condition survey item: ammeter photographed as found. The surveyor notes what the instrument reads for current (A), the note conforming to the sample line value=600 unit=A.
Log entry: value=0.1 unit=A
